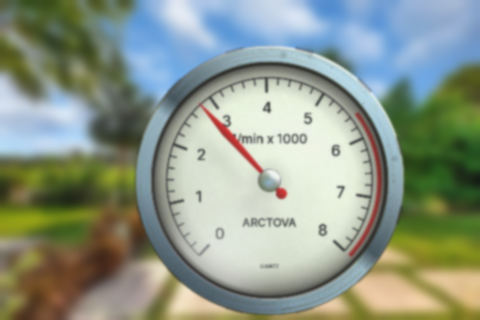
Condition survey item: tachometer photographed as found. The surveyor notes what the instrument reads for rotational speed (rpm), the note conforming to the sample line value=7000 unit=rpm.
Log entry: value=2800 unit=rpm
